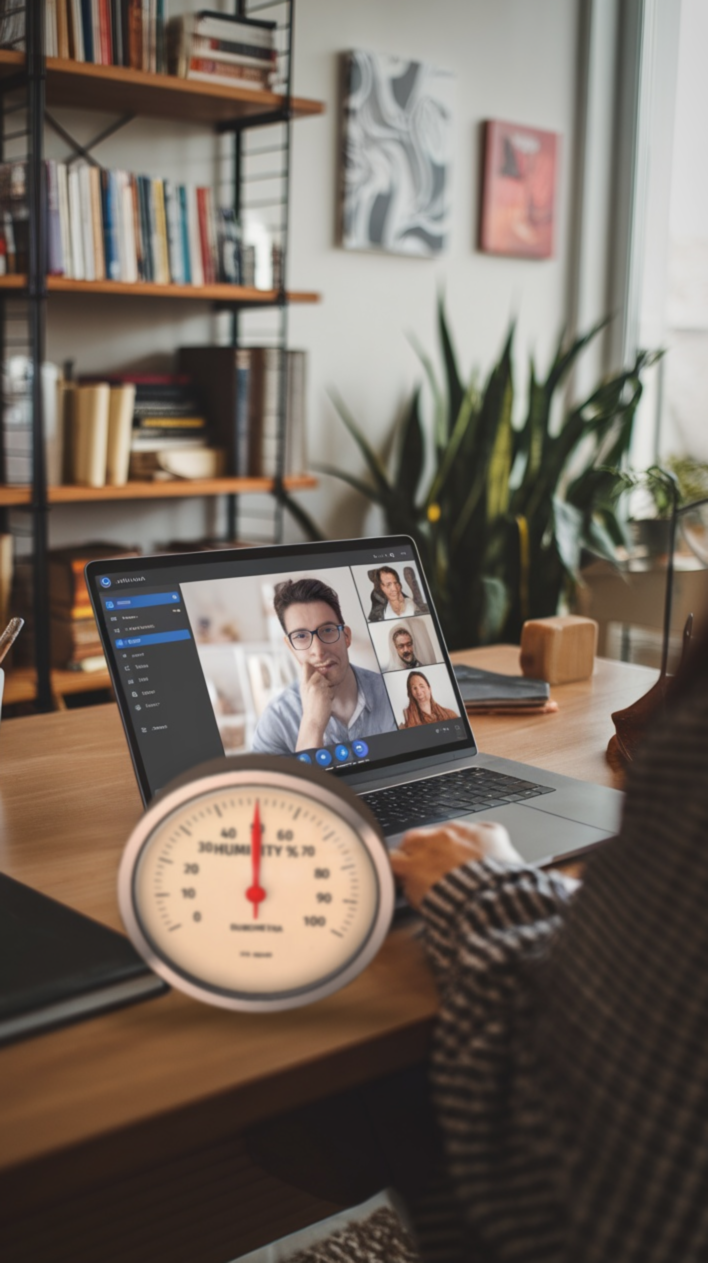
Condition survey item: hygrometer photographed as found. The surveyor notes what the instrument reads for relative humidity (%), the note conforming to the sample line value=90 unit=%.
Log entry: value=50 unit=%
